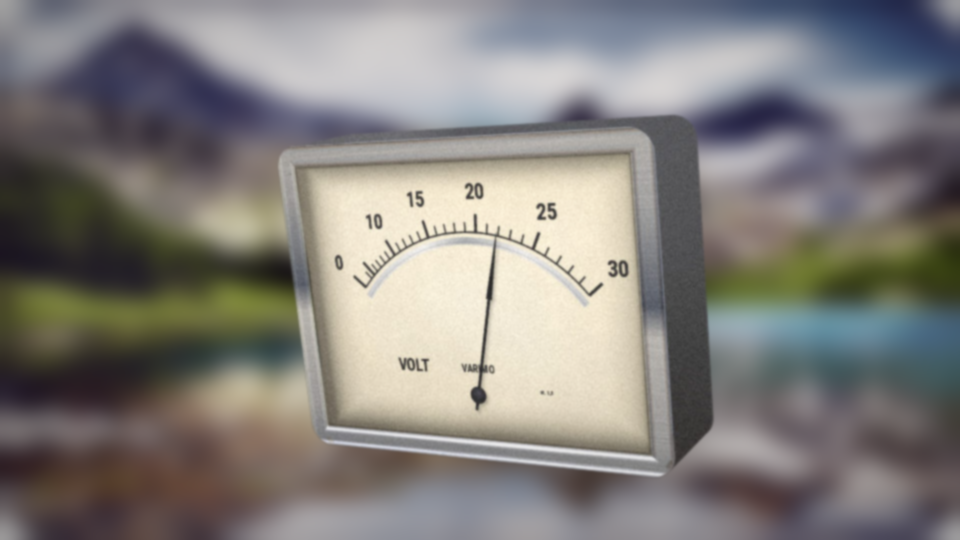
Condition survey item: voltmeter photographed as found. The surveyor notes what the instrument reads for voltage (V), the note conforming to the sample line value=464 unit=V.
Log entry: value=22 unit=V
